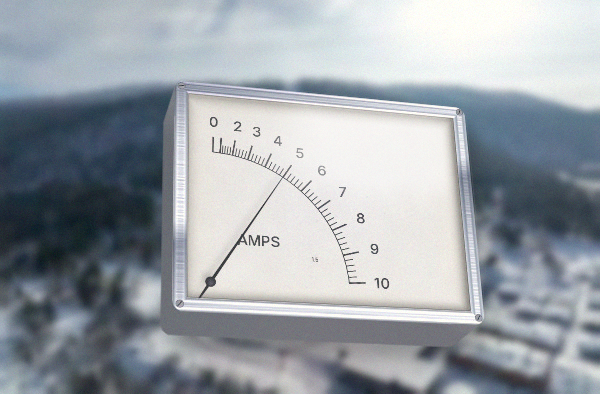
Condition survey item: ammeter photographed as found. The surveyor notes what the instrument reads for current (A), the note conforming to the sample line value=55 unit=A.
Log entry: value=5 unit=A
